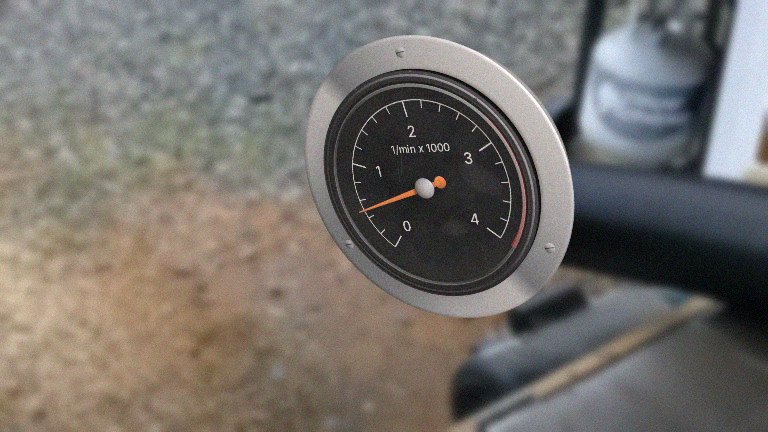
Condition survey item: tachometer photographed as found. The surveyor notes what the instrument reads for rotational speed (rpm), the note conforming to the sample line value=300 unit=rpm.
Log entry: value=500 unit=rpm
